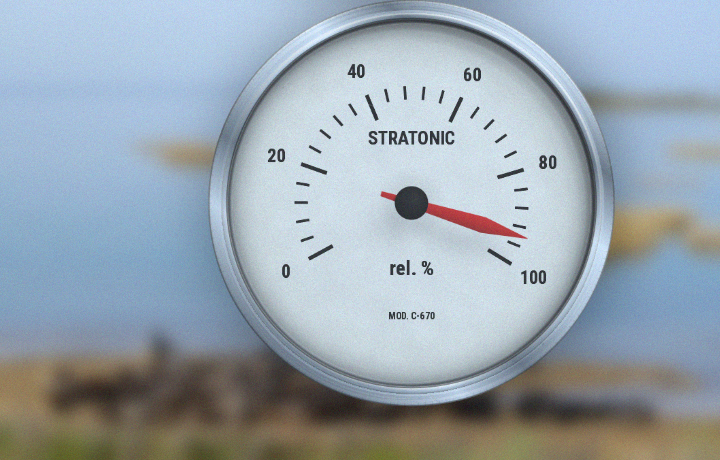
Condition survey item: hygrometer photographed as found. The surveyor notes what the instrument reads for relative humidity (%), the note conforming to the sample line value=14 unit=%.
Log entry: value=94 unit=%
